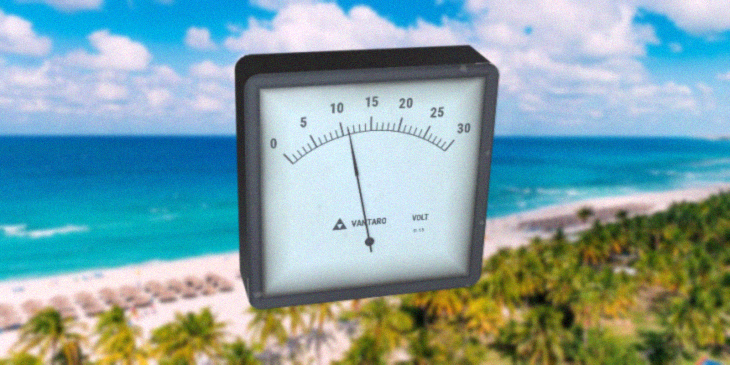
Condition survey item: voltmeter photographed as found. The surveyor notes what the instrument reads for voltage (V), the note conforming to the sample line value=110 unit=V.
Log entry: value=11 unit=V
